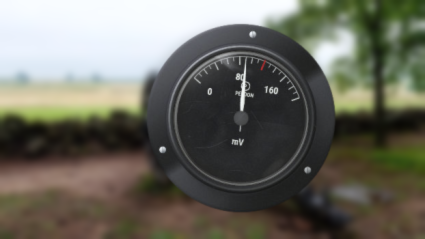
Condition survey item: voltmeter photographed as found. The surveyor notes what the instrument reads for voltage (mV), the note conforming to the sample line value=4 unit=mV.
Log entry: value=90 unit=mV
